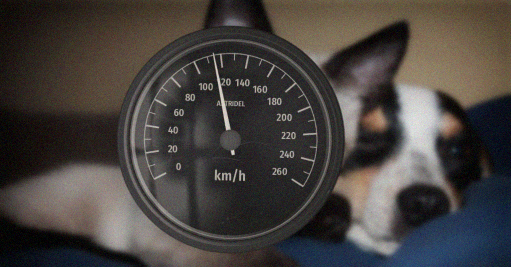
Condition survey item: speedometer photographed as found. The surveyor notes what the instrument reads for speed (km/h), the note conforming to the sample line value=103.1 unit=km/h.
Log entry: value=115 unit=km/h
